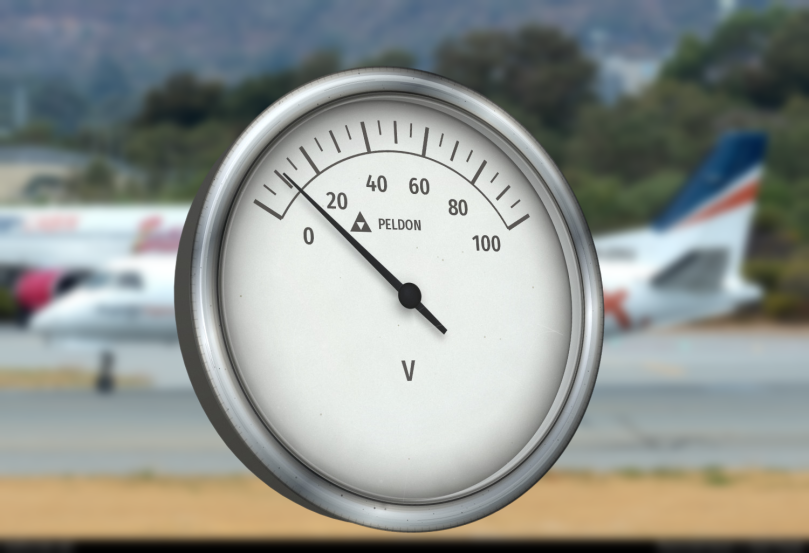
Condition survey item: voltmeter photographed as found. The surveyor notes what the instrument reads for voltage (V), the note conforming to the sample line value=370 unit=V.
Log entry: value=10 unit=V
